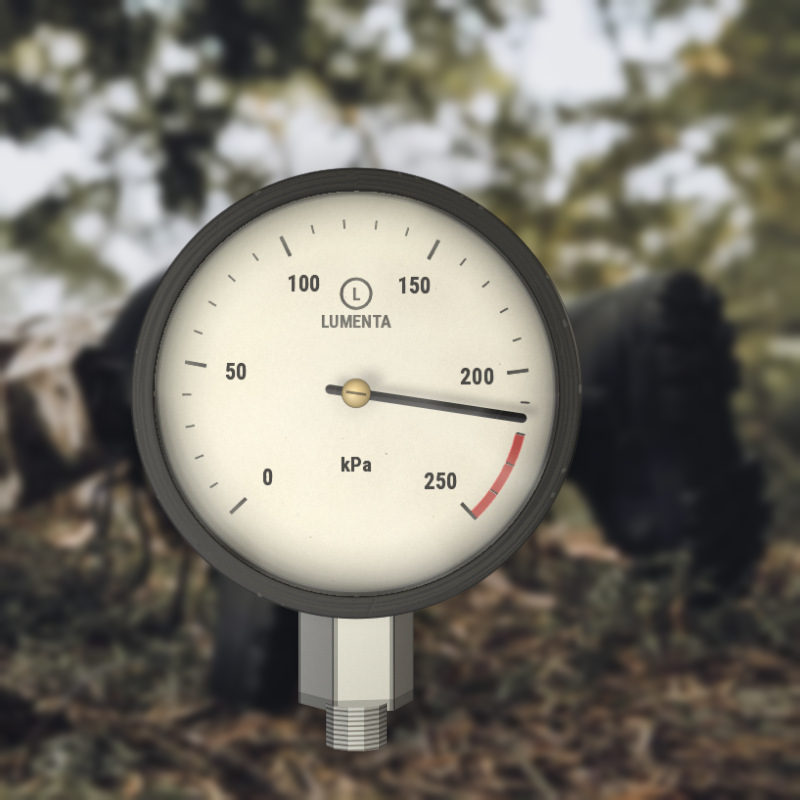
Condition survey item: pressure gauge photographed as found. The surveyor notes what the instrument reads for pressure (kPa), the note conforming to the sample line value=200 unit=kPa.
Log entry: value=215 unit=kPa
